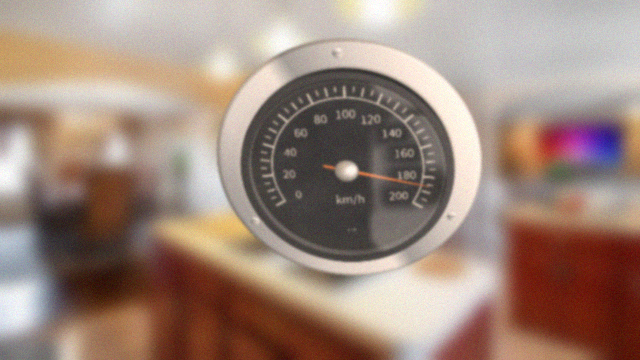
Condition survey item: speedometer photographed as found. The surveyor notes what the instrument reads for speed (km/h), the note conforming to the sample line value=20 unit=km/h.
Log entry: value=185 unit=km/h
